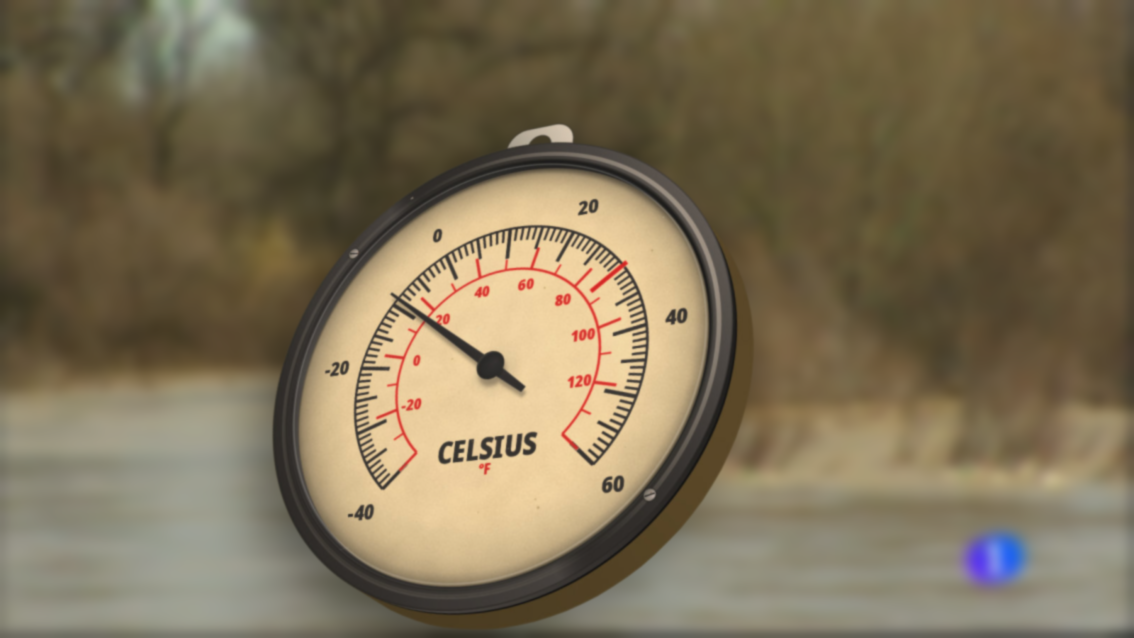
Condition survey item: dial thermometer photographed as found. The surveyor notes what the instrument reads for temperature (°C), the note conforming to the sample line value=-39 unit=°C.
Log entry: value=-9 unit=°C
